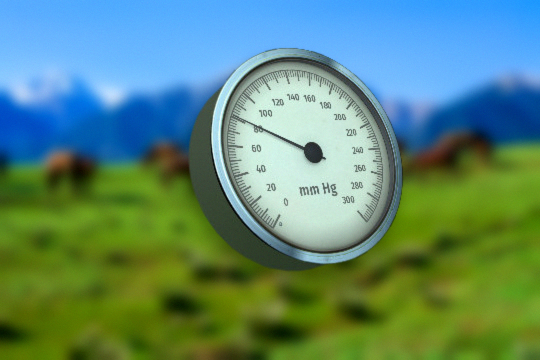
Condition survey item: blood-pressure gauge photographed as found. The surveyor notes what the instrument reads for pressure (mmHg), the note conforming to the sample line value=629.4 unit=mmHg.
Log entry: value=80 unit=mmHg
